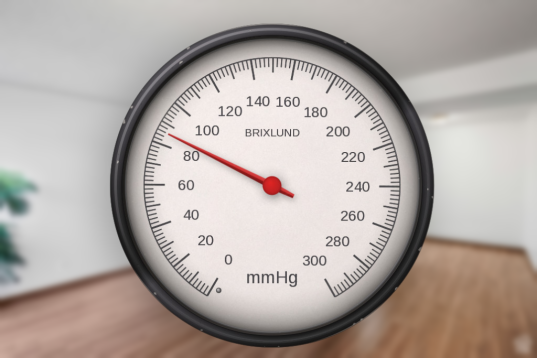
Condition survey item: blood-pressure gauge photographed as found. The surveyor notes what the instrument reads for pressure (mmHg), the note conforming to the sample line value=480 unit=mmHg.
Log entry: value=86 unit=mmHg
